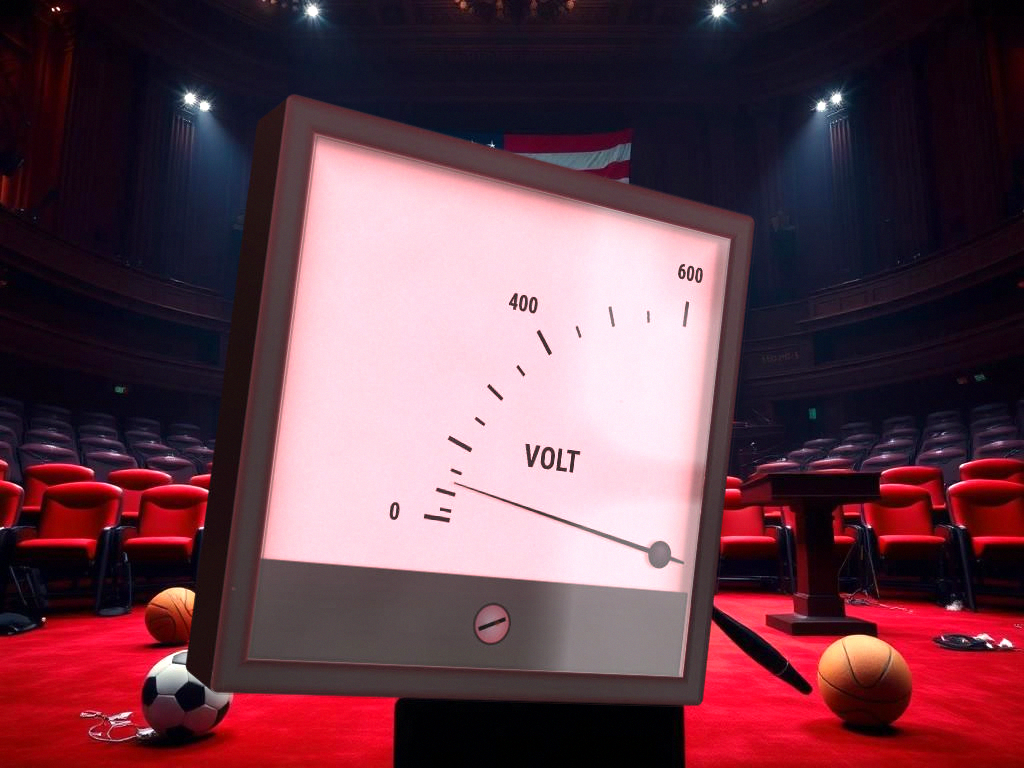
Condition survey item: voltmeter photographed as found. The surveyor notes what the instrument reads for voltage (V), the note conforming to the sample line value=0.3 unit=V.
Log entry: value=125 unit=V
